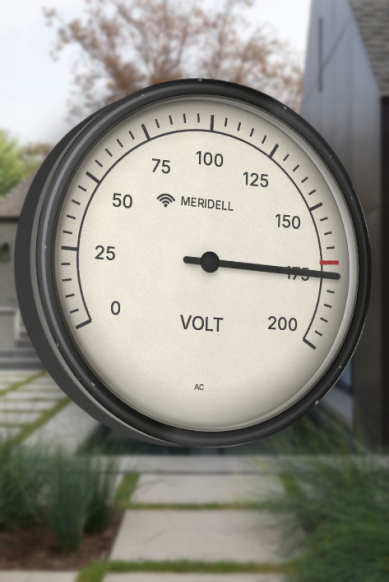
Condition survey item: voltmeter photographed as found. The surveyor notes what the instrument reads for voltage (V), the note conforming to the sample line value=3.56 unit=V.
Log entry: value=175 unit=V
